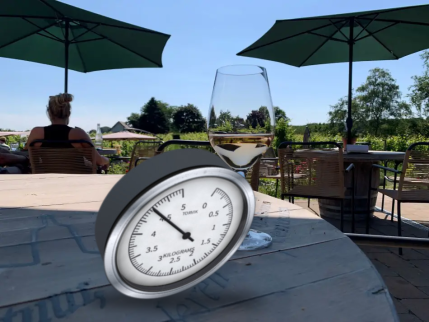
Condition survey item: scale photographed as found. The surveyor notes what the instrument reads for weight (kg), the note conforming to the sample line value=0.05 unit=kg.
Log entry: value=4.5 unit=kg
